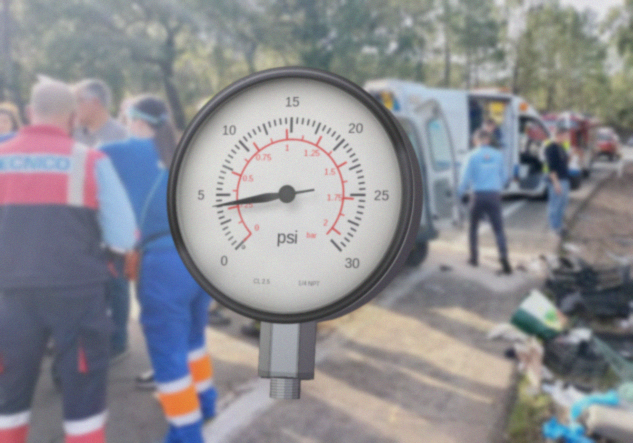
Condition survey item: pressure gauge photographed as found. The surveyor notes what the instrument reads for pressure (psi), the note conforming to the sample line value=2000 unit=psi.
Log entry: value=4 unit=psi
